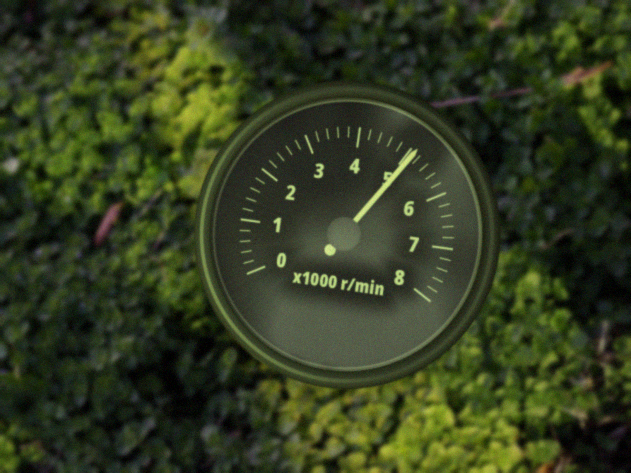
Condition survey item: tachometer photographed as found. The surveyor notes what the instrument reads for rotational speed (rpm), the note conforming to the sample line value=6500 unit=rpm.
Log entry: value=5100 unit=rpm
